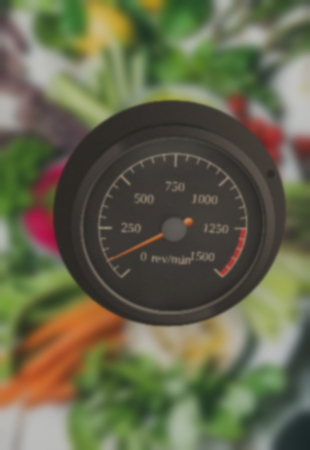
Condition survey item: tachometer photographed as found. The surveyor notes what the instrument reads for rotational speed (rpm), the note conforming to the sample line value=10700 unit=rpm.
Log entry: value=100 unit=rpm
